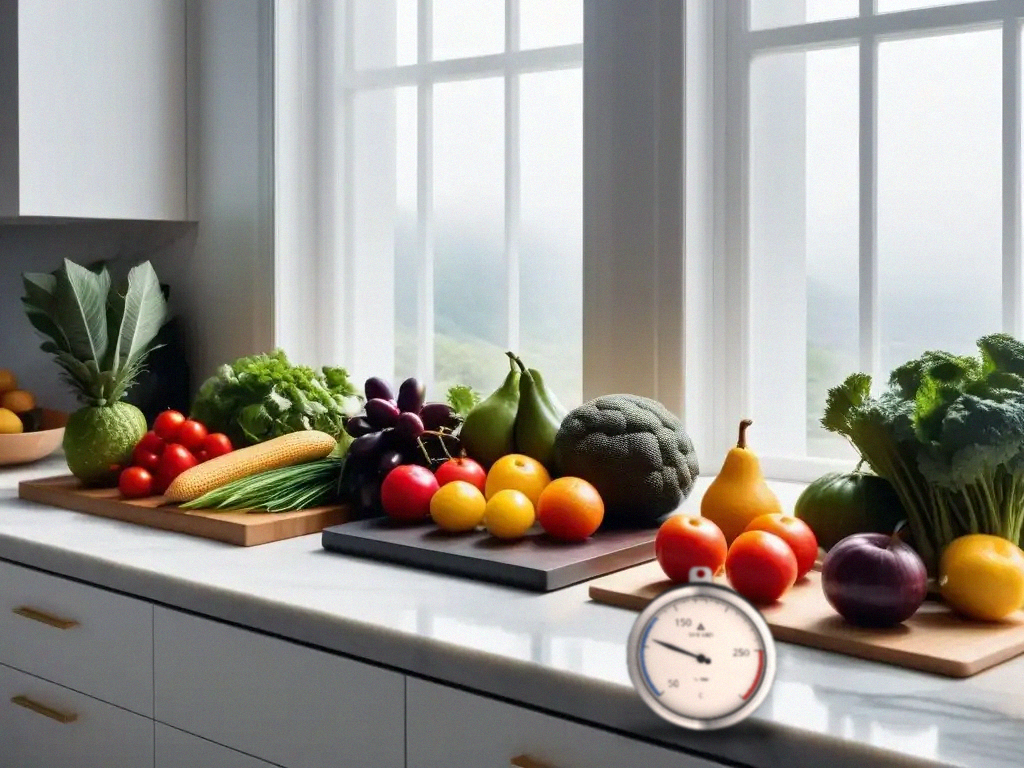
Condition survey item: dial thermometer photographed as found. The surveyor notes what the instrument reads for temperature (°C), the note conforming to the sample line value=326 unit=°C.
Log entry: value=110 unit=°C
